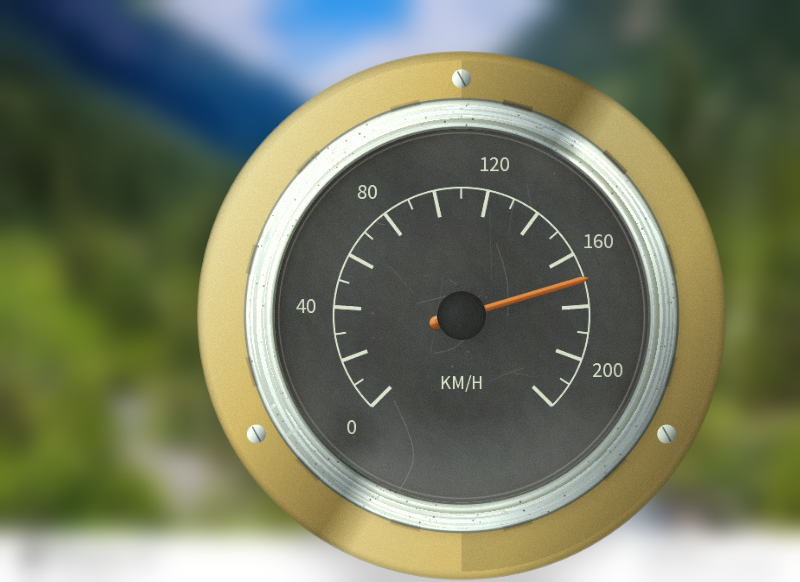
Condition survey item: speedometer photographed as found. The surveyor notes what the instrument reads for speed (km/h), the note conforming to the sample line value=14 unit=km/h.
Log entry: value=170 unit=km/h
